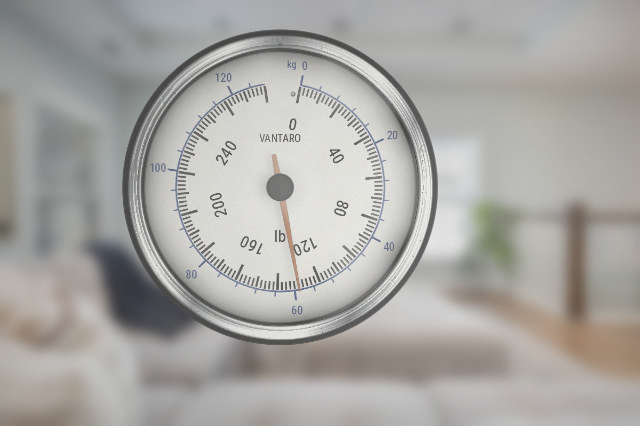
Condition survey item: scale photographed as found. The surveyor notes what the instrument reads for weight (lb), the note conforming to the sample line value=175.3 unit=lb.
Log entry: value=130 unit=lb
